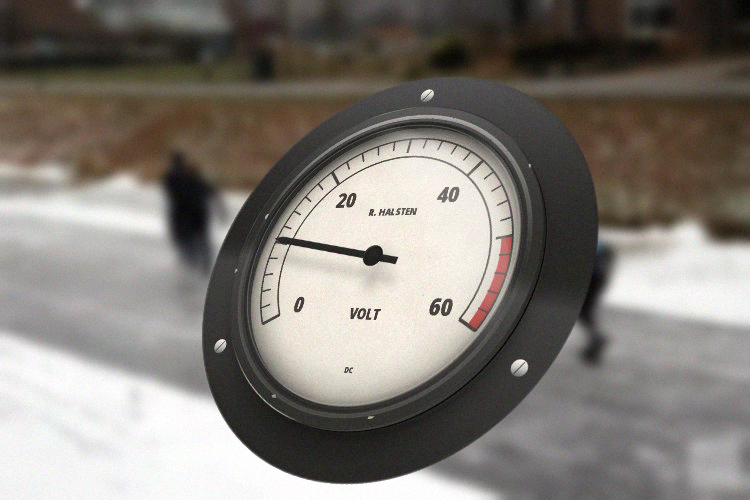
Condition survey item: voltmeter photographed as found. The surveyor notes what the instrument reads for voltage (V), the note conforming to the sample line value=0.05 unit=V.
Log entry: value=10 unit=V
